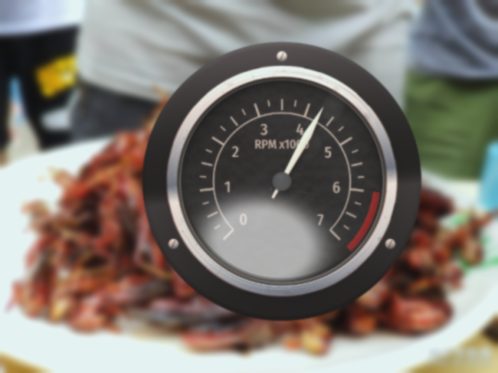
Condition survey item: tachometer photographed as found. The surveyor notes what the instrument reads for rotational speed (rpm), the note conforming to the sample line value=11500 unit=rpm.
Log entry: value=4250 unit=rpm
